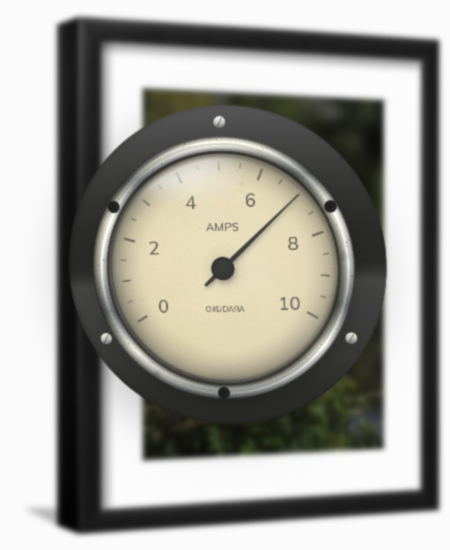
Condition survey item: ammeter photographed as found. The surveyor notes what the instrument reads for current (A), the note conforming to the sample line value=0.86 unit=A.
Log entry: value=7 unit=A
